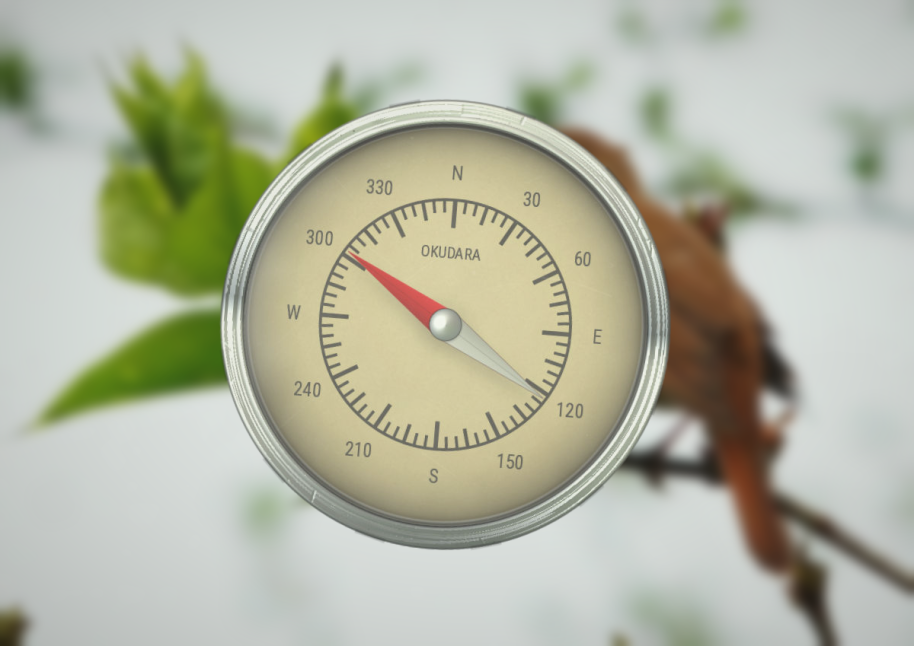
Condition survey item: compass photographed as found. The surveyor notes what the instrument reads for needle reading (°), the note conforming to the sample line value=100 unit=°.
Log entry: value=302.5 unit=°
